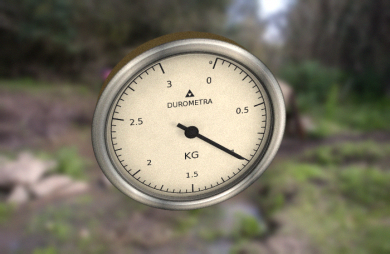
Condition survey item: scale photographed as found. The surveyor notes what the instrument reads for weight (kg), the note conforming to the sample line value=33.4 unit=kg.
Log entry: value=1 unit=kg
